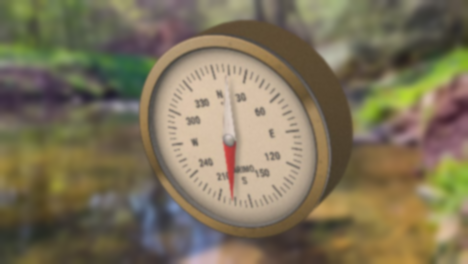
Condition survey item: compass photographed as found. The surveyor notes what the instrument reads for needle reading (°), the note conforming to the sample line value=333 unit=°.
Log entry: value=195 unit=°
